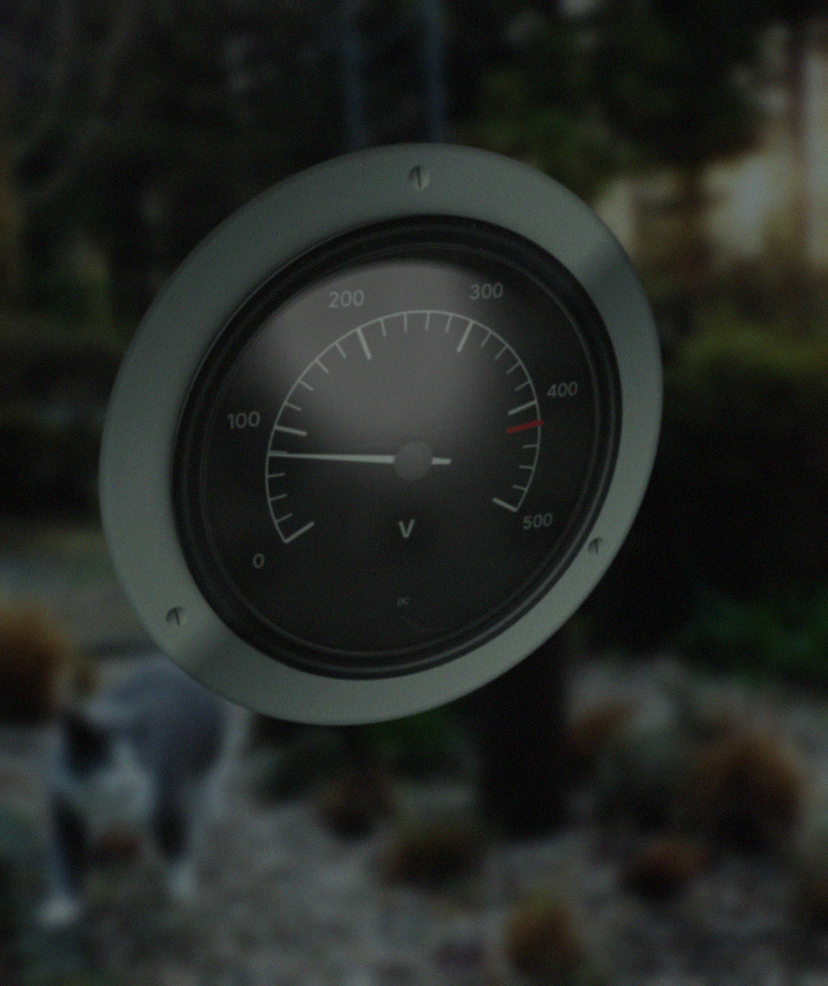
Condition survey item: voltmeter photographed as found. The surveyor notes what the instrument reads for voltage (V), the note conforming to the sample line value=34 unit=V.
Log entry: value=80 unit=V
